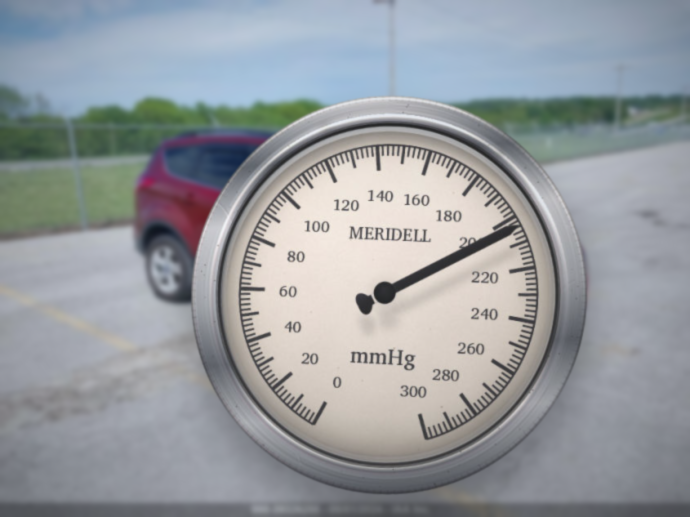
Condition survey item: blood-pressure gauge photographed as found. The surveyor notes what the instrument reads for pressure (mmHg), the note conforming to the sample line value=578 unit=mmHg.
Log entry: value=204 unit=mmHg
